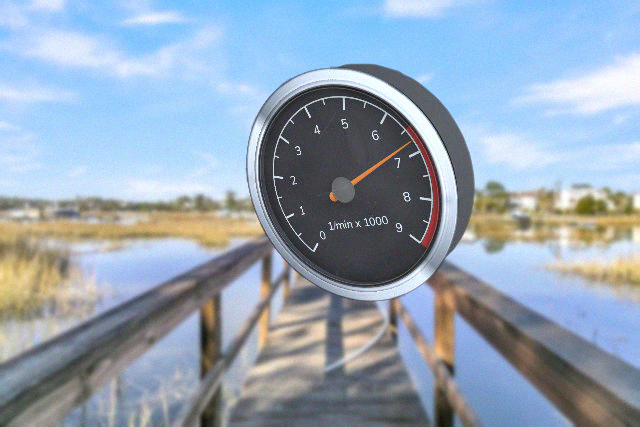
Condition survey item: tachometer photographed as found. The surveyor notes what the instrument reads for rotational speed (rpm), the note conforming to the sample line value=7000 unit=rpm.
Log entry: value=6750 unit=rpm
